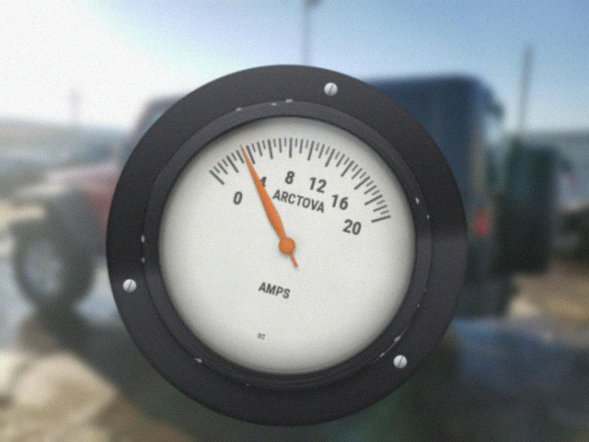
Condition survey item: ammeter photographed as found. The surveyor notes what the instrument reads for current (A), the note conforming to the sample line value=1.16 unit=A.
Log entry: value=3.5 unit=A
